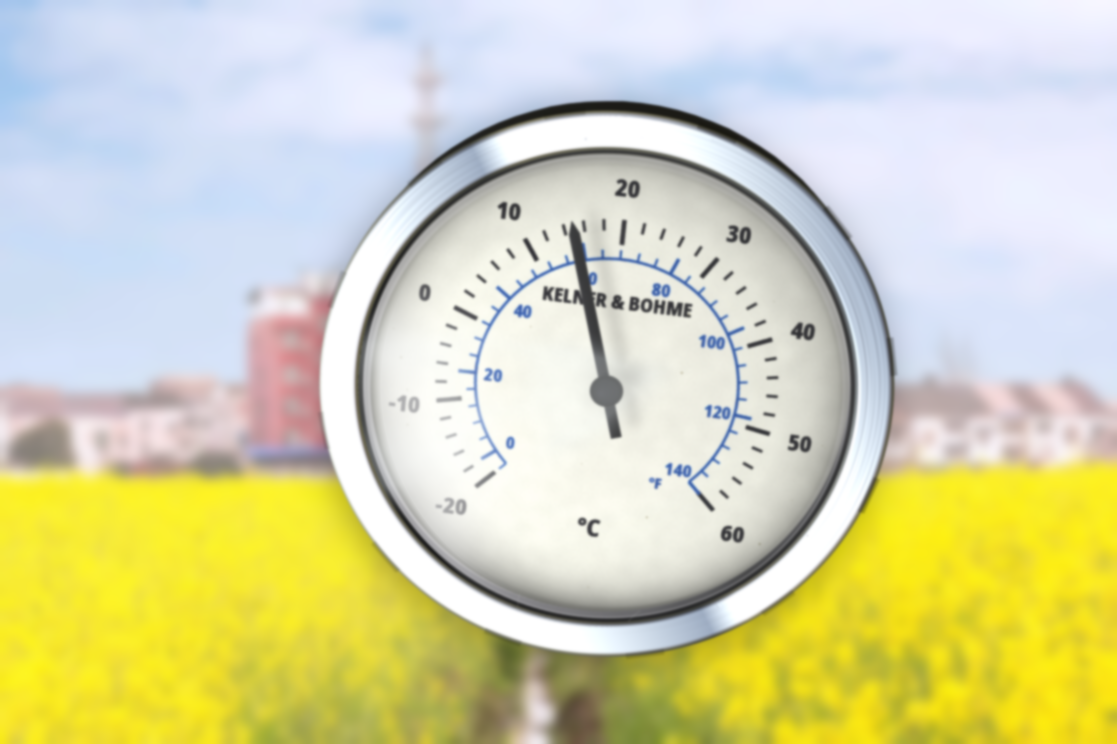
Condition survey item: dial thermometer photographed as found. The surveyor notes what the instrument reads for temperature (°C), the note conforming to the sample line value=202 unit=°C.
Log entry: value=15 unit=°C
